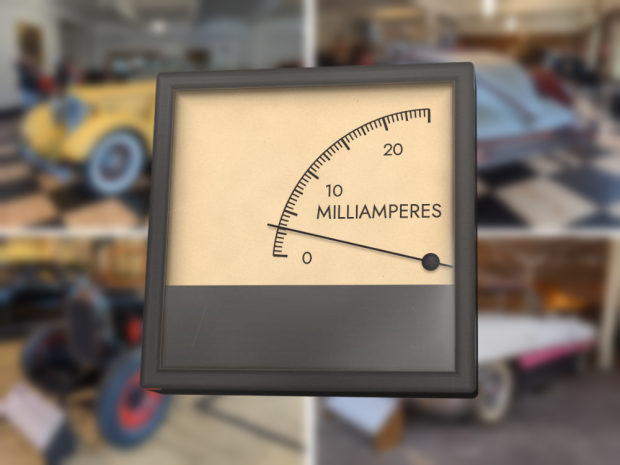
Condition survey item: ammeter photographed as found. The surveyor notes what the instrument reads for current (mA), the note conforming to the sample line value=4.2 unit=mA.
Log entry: value=3 unit=mA
